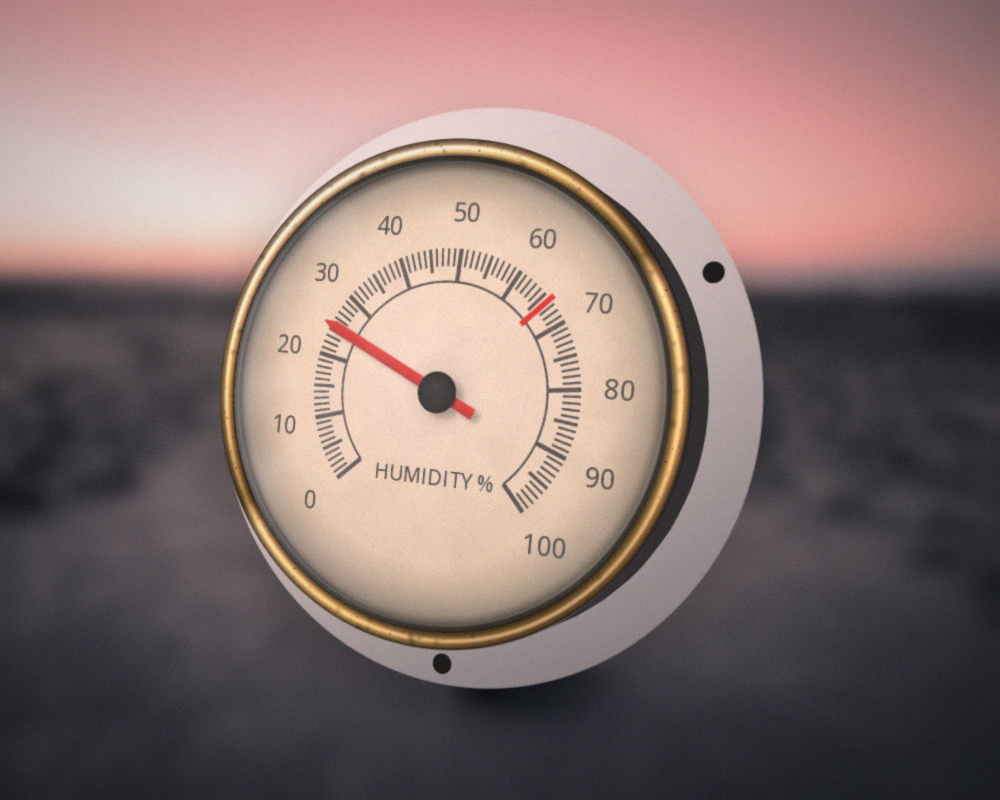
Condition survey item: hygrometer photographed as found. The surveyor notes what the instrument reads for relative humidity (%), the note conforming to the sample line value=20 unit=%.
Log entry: value=25 unit=%
